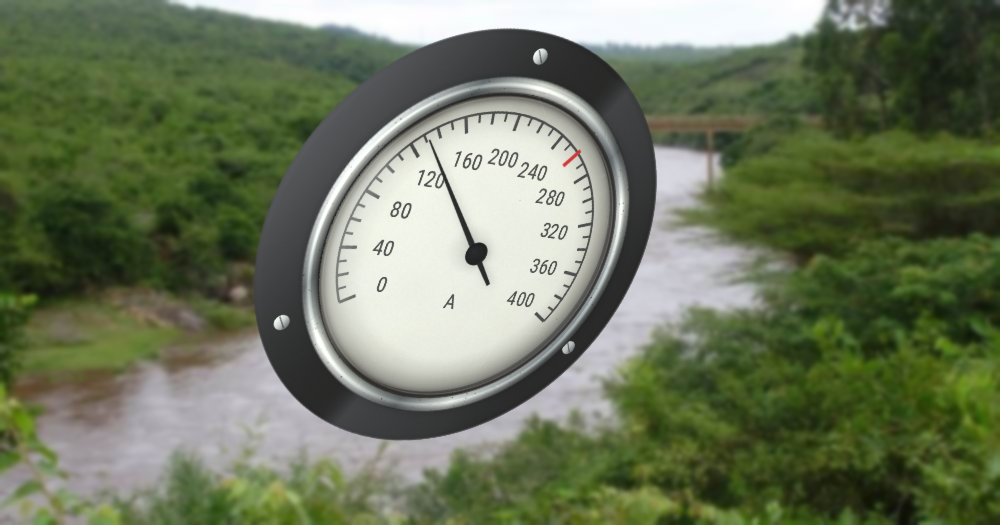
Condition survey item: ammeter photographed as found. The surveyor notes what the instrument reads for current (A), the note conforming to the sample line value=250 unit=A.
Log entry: value=130 unit=A
